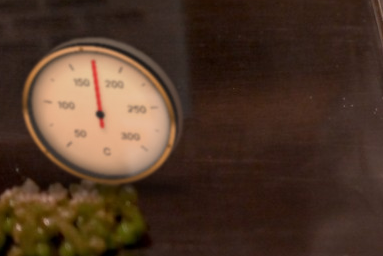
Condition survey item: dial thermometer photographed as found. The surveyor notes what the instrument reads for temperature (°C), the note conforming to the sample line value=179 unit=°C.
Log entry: value=175 unit=°C
